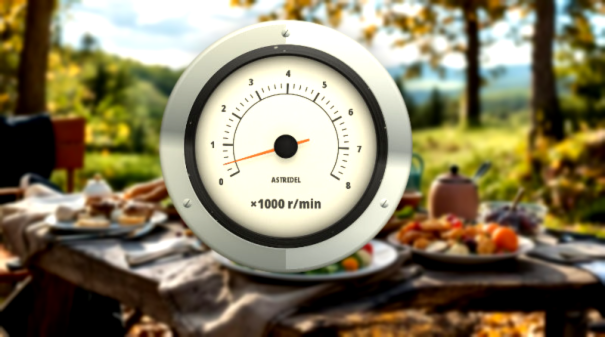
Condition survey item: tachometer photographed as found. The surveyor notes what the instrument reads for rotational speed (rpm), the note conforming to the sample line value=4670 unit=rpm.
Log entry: value=400 unit=rpm
